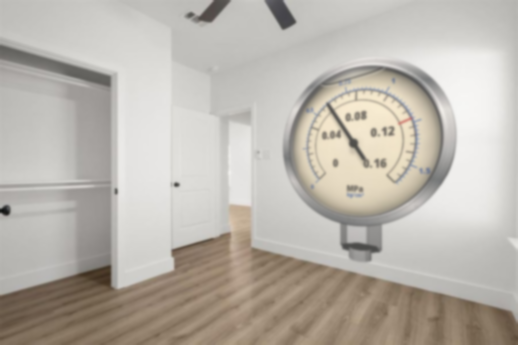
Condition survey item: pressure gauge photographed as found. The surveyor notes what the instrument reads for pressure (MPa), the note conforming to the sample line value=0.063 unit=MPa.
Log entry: value=0.06 unit=MPa
